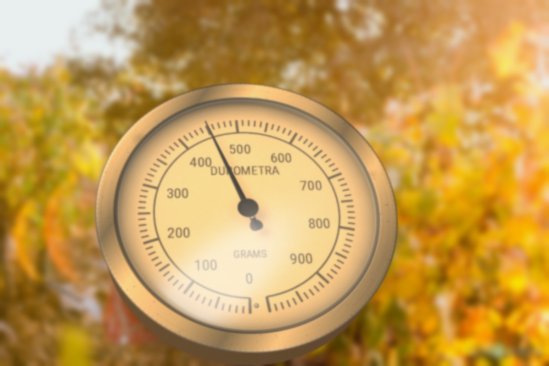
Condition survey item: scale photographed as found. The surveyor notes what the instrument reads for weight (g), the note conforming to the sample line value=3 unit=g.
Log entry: value=450 unit=g
